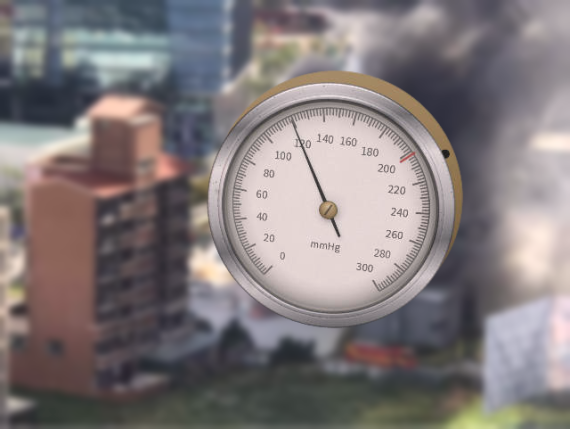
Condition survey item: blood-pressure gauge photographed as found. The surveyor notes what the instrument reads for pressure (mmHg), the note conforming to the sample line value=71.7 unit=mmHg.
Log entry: value=120 unit=mmHg
